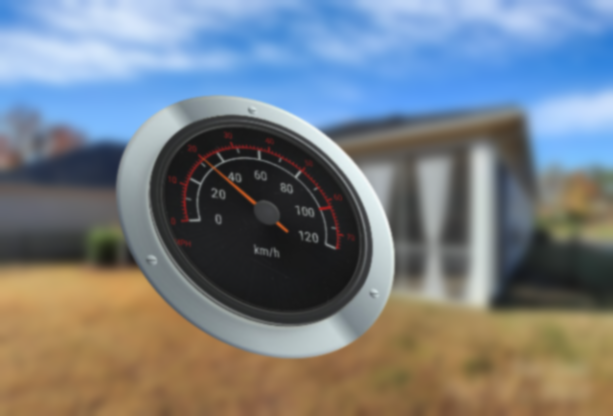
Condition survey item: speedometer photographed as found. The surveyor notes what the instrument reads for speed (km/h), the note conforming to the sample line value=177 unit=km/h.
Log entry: value=30 unit=km/h
